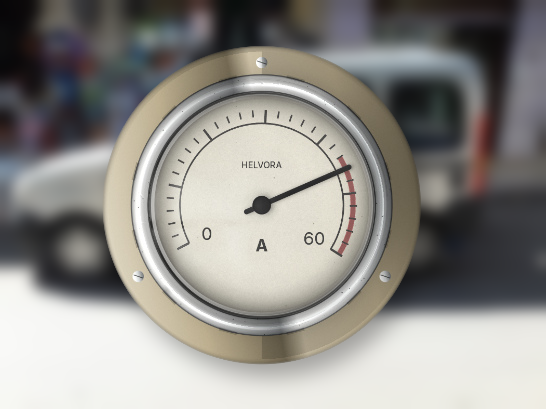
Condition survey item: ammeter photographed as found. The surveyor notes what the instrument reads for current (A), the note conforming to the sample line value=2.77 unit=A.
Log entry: value=46 unit=A
